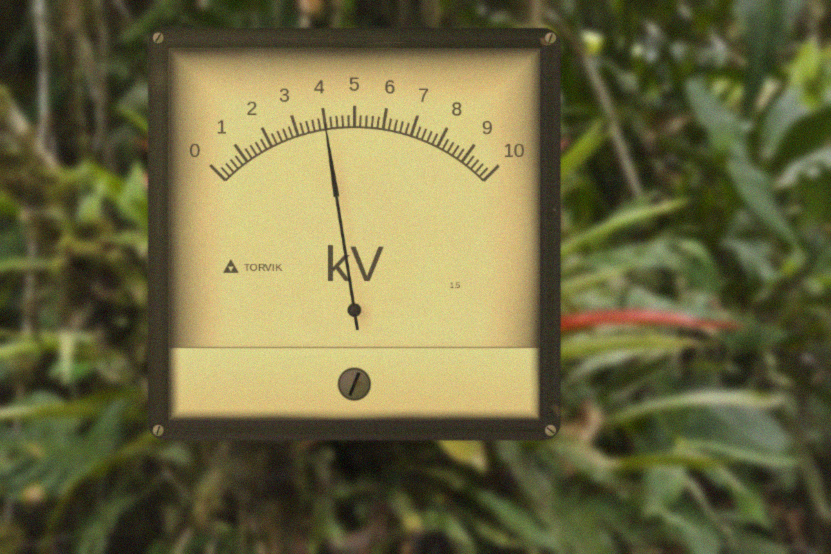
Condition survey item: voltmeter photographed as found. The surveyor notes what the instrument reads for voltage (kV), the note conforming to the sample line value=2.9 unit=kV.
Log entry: value=4 unit=kV
